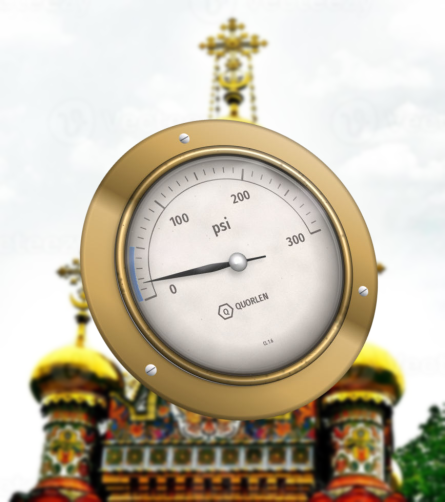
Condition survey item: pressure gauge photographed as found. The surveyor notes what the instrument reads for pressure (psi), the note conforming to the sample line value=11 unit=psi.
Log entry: value=15 unit=psi
